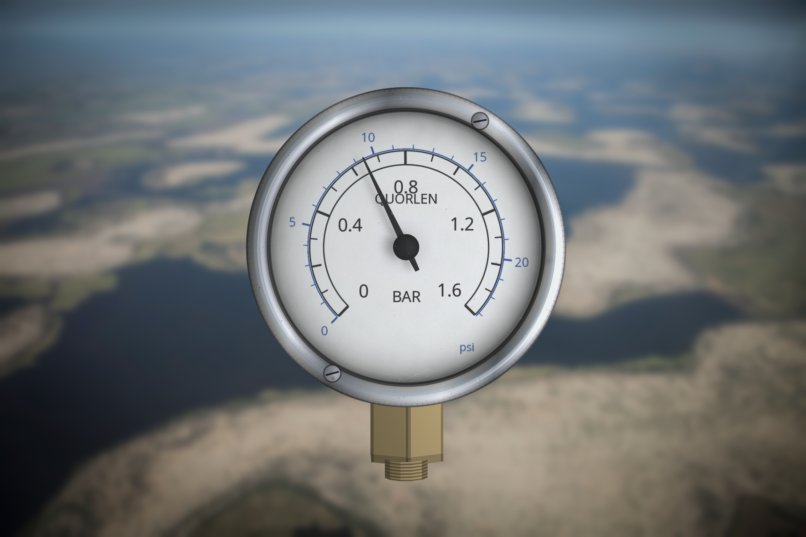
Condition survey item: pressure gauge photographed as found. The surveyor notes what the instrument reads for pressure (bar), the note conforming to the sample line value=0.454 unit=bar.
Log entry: value=0.65 unit=bar
